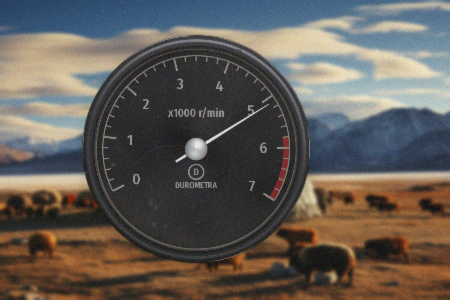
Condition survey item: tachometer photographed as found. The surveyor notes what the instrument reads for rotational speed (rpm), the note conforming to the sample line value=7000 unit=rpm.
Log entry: value=5100 unit=rpm
